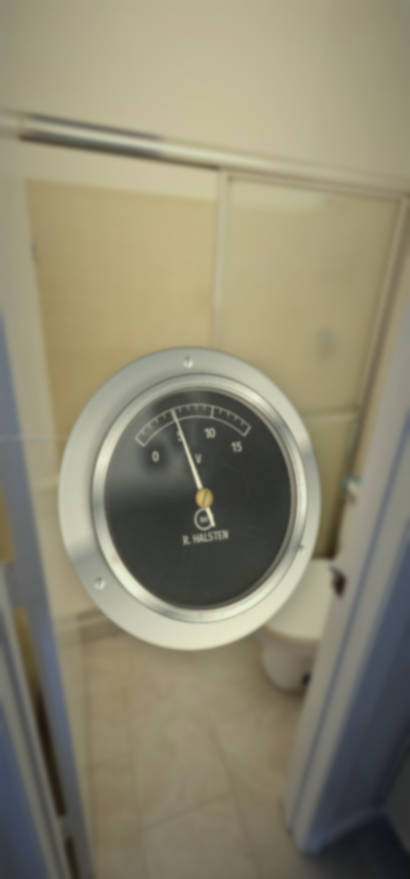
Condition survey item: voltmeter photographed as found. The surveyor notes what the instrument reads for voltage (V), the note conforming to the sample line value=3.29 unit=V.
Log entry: value=5 unit=V
